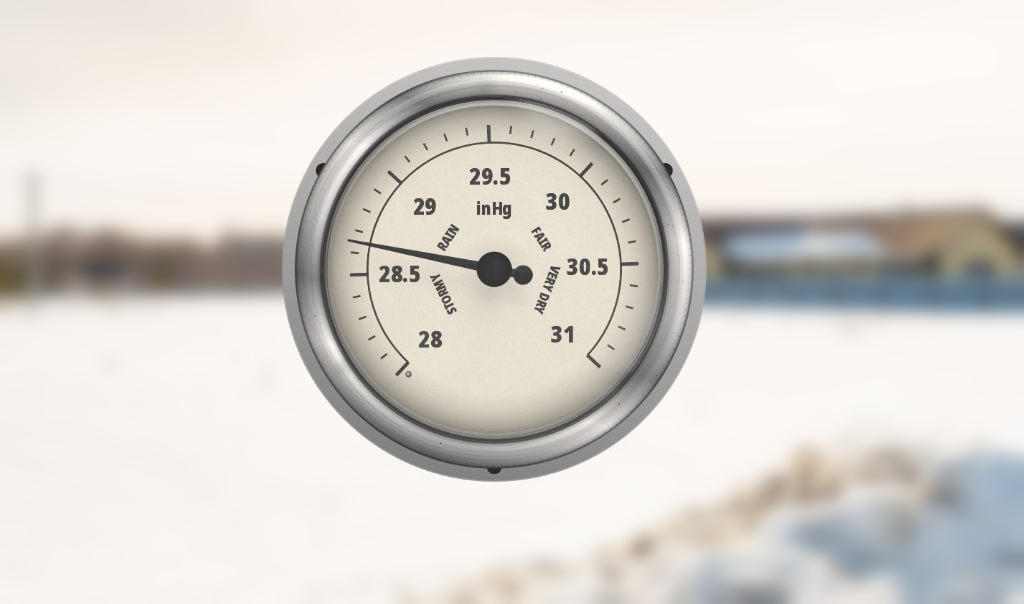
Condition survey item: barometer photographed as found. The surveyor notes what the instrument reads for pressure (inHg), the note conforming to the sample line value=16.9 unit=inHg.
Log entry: value=28.65 unit=inHg
